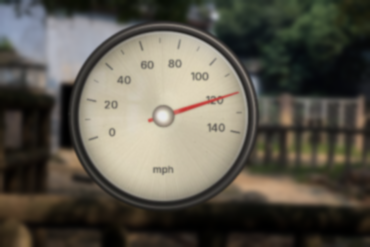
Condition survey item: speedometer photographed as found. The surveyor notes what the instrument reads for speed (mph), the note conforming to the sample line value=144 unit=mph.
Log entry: value=120 unit=mph
